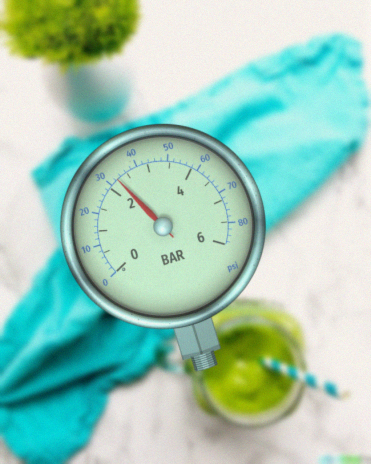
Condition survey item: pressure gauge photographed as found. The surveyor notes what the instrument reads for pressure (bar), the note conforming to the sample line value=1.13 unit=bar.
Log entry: value=2.25 unit=bar
